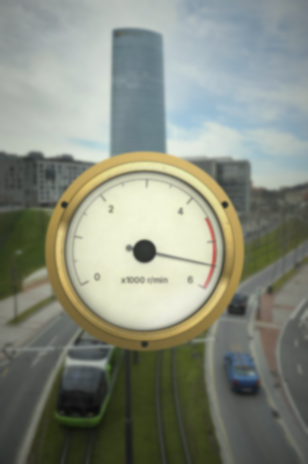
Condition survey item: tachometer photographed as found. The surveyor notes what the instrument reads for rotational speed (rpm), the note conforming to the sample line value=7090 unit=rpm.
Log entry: value=5500 unit=rpm
